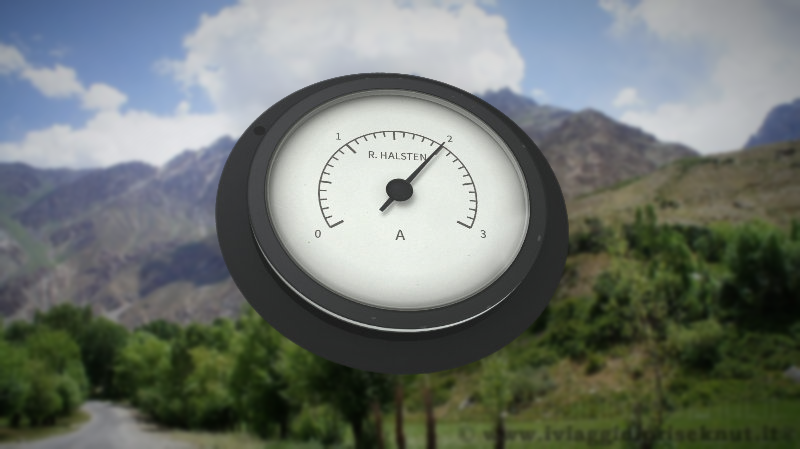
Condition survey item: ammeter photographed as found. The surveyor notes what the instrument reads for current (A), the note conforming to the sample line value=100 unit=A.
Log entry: value=2 unit=A
